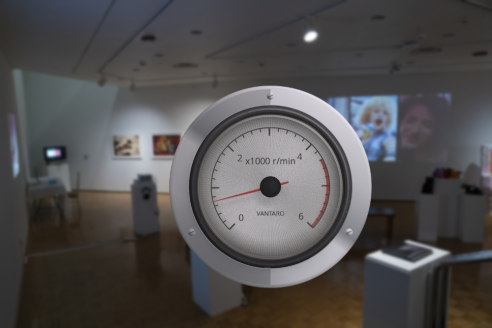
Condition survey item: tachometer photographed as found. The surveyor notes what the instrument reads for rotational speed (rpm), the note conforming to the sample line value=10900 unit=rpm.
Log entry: value=700 unit=rpm
